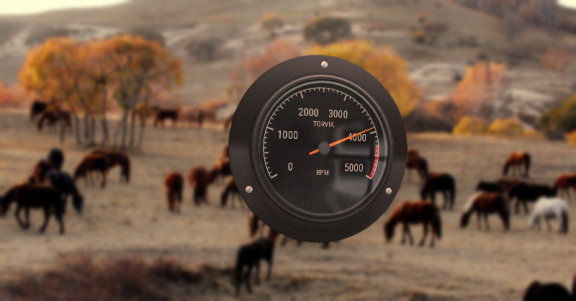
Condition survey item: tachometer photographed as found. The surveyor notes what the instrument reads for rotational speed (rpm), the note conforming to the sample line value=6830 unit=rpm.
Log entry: value=3900 unit=rpm
